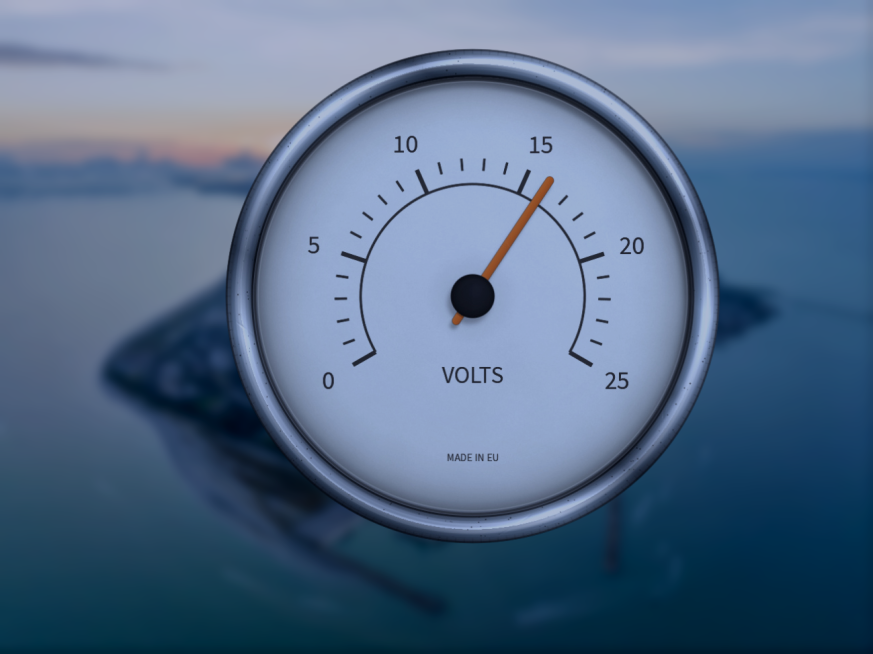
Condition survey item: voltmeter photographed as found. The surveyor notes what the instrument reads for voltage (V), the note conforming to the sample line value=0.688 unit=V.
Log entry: value=16 unit=V
